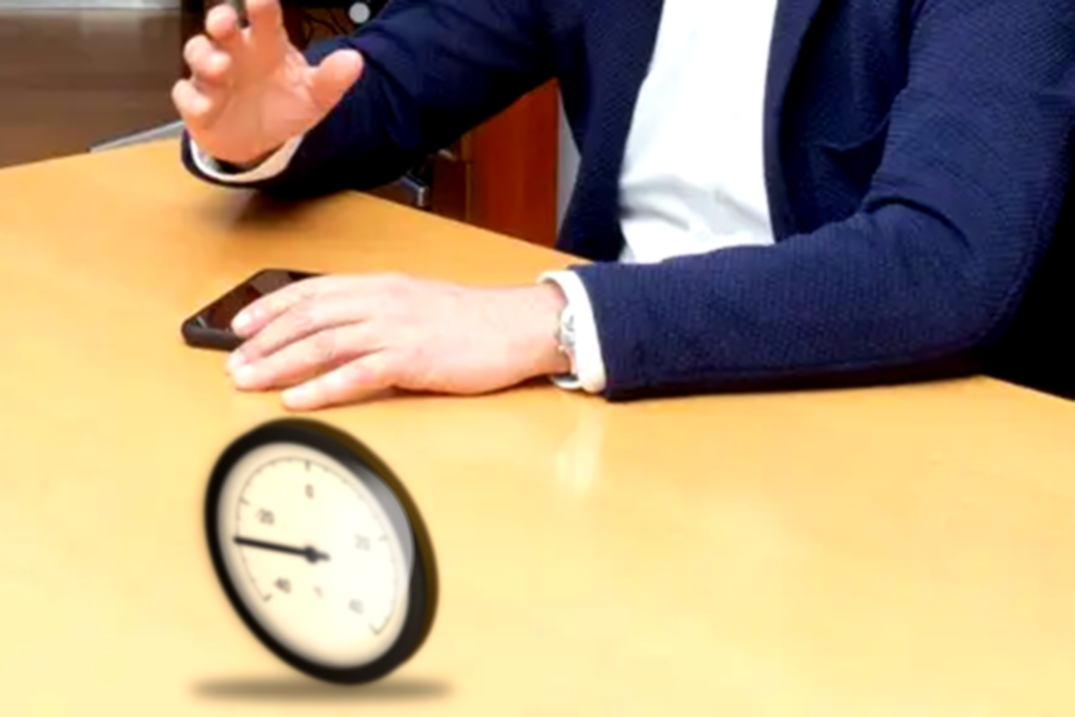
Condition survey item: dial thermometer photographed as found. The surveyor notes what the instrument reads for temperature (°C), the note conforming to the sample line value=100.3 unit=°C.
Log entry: value=-28 unit=°C
